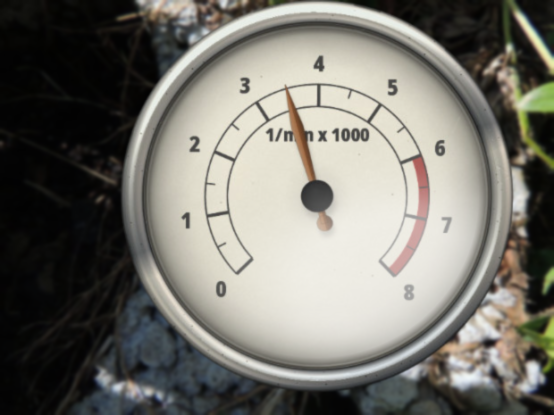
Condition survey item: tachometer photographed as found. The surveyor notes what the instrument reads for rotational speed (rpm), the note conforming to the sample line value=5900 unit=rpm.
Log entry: value=3500 unit=rpm
